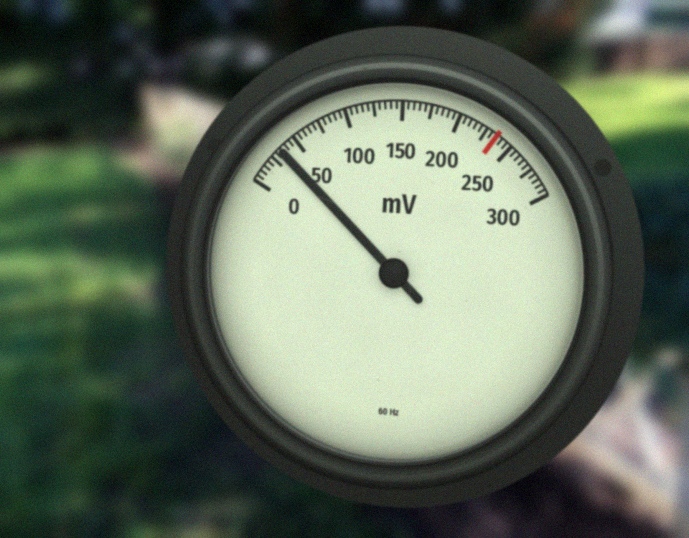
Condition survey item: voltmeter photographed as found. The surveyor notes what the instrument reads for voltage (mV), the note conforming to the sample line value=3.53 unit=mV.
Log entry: value=35 unit=mV
